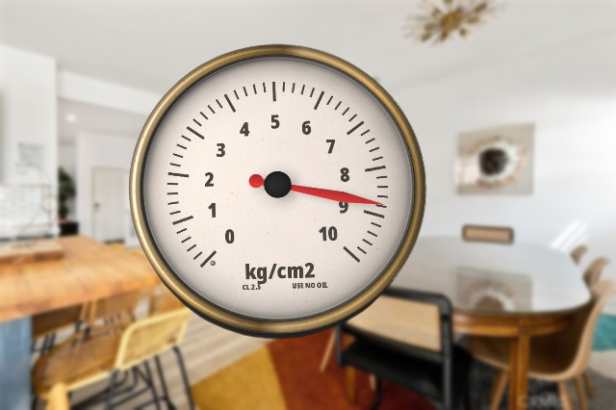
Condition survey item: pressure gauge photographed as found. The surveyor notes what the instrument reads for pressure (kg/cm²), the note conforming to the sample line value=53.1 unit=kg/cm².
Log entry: value=8.8 unit=kg/cm²
